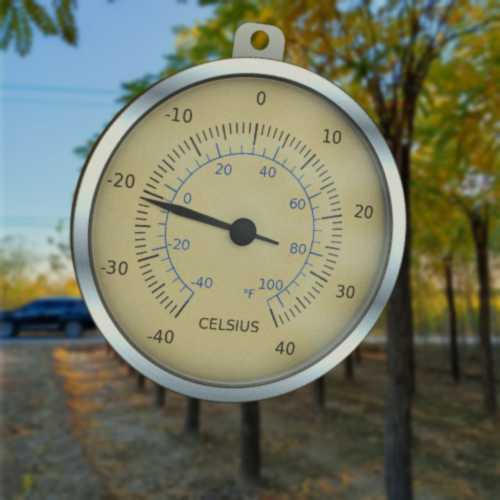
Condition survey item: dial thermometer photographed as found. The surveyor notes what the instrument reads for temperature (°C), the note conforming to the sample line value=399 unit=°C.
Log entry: value=-21 unit=°C
